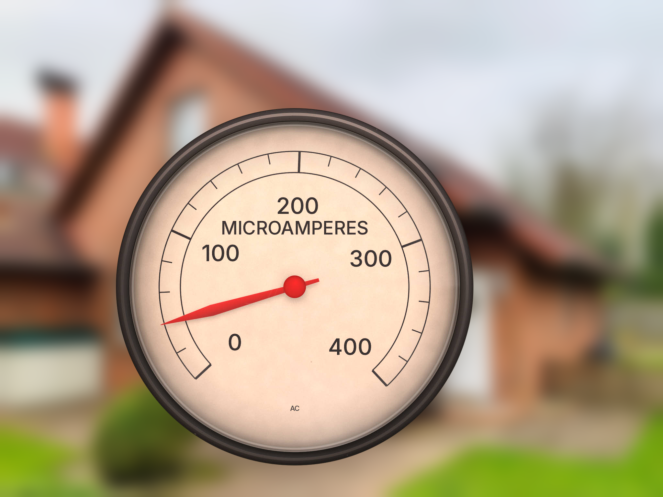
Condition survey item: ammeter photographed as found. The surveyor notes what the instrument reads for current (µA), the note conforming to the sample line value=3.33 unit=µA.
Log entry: value=40 unit=µA
